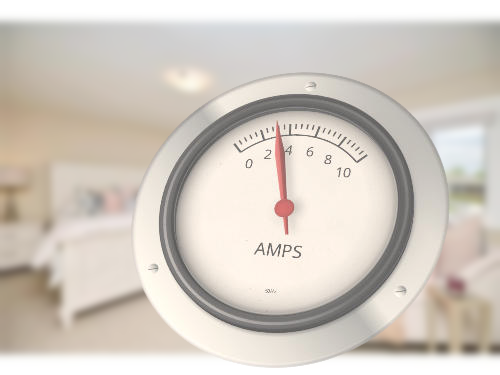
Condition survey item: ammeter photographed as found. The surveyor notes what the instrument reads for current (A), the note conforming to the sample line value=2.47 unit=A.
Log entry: value=3.2 unit=A
